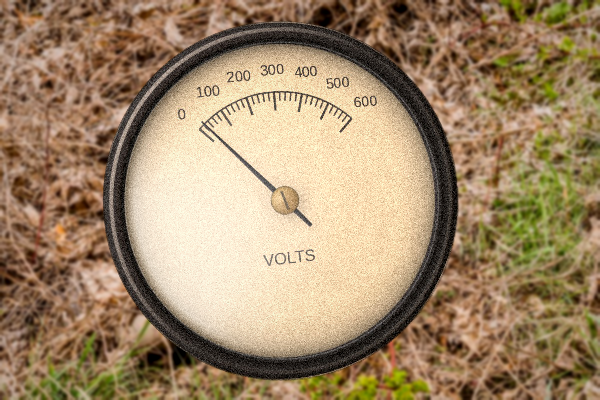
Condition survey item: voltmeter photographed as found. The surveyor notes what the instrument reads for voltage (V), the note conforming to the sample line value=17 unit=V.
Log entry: value=20 unit=V
